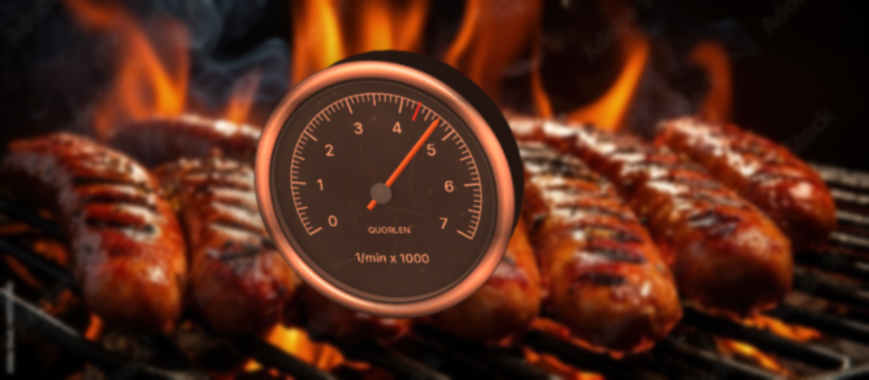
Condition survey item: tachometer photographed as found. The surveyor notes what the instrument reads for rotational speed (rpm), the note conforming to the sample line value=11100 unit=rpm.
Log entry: value=4700 unit=rpm
